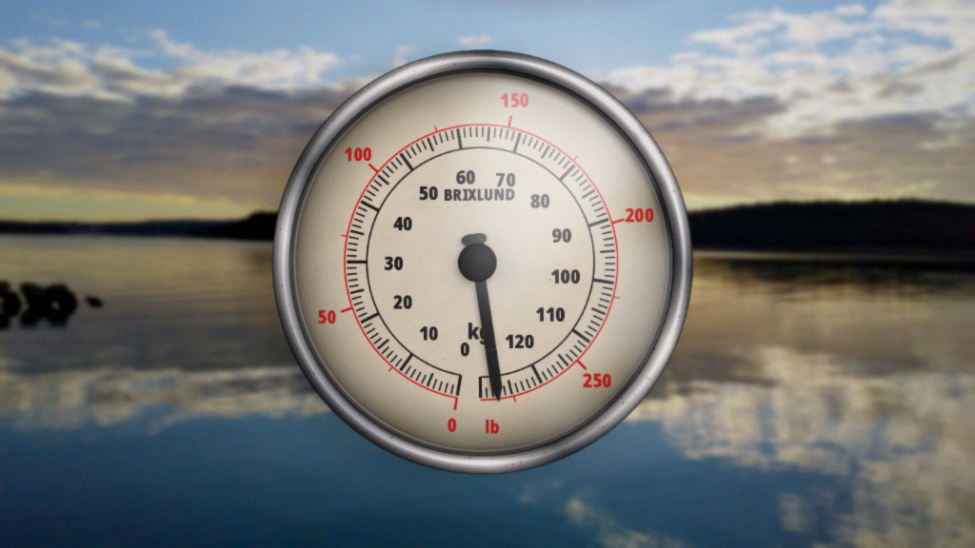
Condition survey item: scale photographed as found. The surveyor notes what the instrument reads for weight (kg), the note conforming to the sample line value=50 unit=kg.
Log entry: value=127 unit=kg
